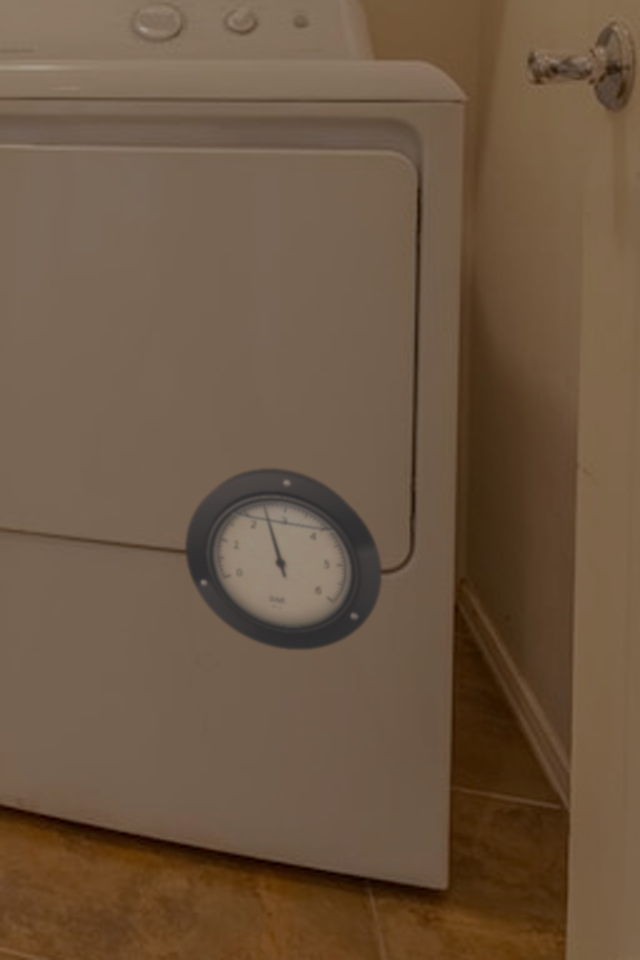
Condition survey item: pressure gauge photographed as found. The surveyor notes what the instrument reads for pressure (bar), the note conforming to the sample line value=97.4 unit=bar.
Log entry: value=2.5 unit=bar
